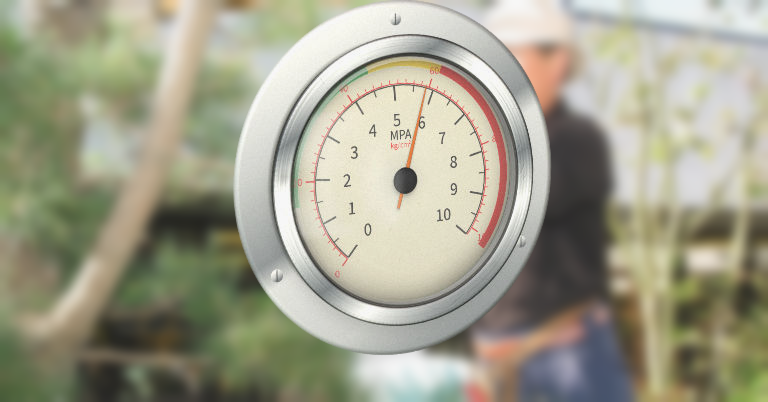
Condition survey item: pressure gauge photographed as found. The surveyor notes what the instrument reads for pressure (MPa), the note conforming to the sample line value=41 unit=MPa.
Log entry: value=5.75 unit=MPa
